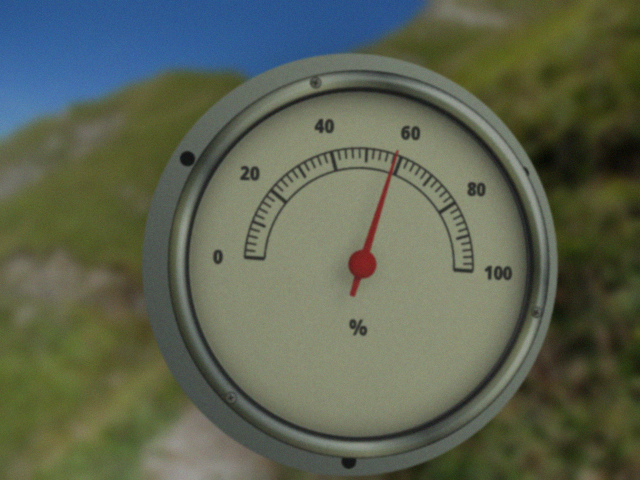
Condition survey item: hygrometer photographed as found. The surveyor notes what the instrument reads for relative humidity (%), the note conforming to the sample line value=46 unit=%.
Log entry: value=58 unit=%
